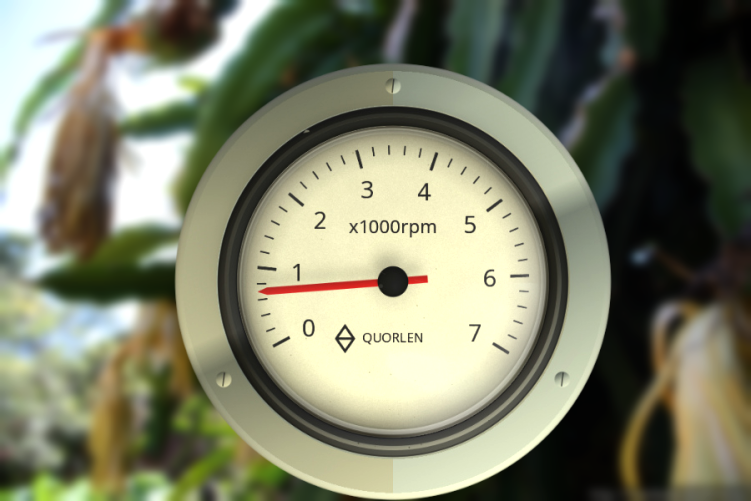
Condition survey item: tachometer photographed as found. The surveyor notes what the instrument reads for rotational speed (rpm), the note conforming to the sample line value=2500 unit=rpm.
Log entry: value=700 unit=rpm
